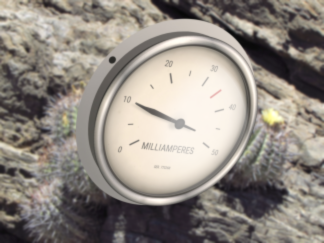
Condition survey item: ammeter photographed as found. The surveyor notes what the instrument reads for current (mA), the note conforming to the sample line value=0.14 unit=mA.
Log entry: value=10 unit=mA
